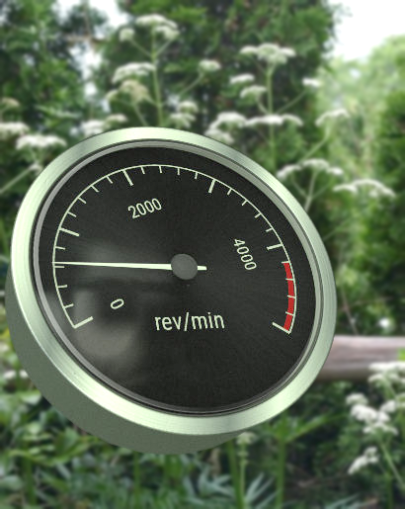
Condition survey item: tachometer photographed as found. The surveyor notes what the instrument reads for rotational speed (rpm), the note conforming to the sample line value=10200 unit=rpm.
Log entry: value=600 unit=rpm
